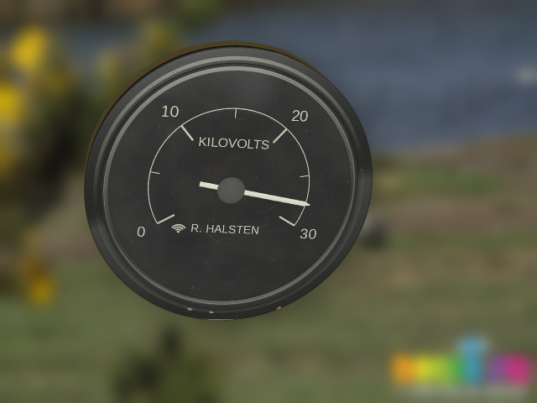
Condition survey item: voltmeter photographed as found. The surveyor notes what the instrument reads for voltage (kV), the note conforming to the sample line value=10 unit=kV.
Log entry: value=27.5 unit=kV
